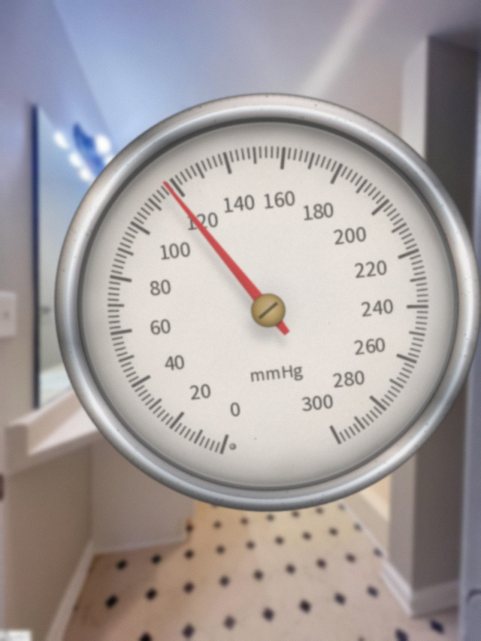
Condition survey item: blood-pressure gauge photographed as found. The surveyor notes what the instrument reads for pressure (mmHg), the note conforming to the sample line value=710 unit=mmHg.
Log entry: value=118 unit=mmHg
